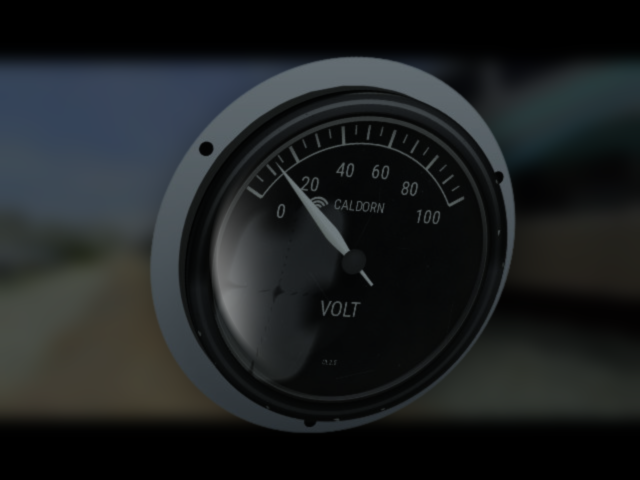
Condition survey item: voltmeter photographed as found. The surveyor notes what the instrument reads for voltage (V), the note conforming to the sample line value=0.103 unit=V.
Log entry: value=12.5 unit=V
